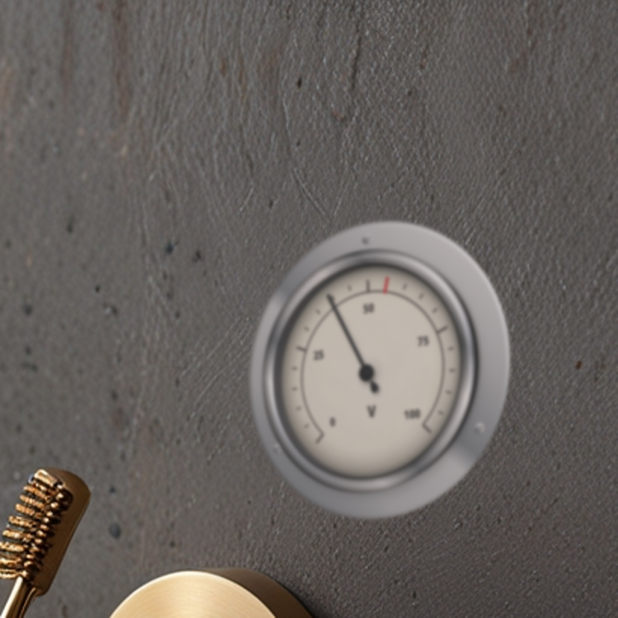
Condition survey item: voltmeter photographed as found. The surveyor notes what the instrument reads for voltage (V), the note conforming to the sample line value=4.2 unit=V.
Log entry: value=40 unit=V
